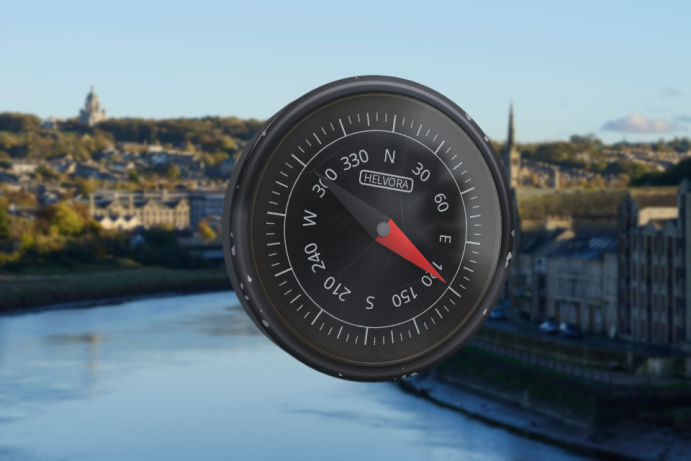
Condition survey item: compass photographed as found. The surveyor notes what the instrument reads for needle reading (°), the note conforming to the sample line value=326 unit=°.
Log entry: value=120 unit=°
